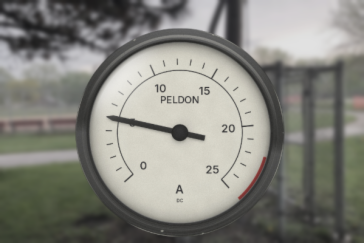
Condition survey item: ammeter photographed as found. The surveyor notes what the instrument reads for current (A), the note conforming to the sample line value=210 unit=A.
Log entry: value=5 unit=A
